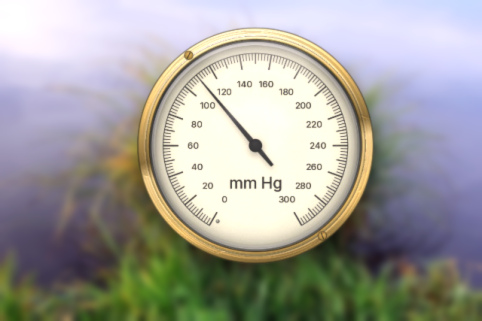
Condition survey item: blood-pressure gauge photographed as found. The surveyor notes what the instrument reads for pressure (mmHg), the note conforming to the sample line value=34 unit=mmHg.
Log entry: value=110 unit=mmHg
